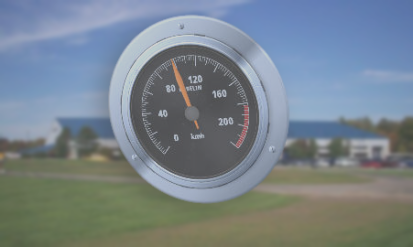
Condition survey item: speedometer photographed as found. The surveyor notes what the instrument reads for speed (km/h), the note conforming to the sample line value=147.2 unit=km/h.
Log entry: value=100 unit=km/h
